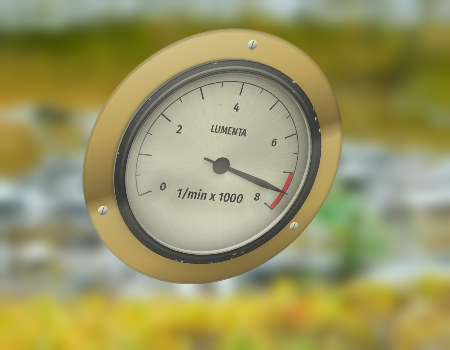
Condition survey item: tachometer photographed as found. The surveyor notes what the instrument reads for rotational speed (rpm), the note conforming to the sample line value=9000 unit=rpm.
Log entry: value=7500 unit=rpm
